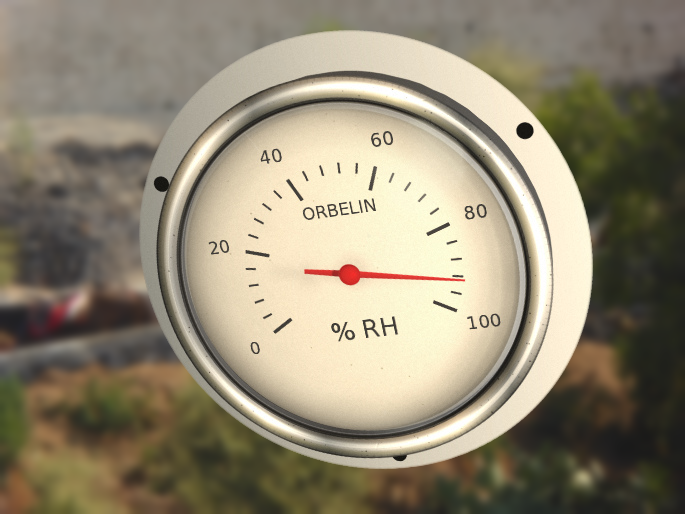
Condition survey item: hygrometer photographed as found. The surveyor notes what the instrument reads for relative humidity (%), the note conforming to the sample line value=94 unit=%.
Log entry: value=92 unit=%
